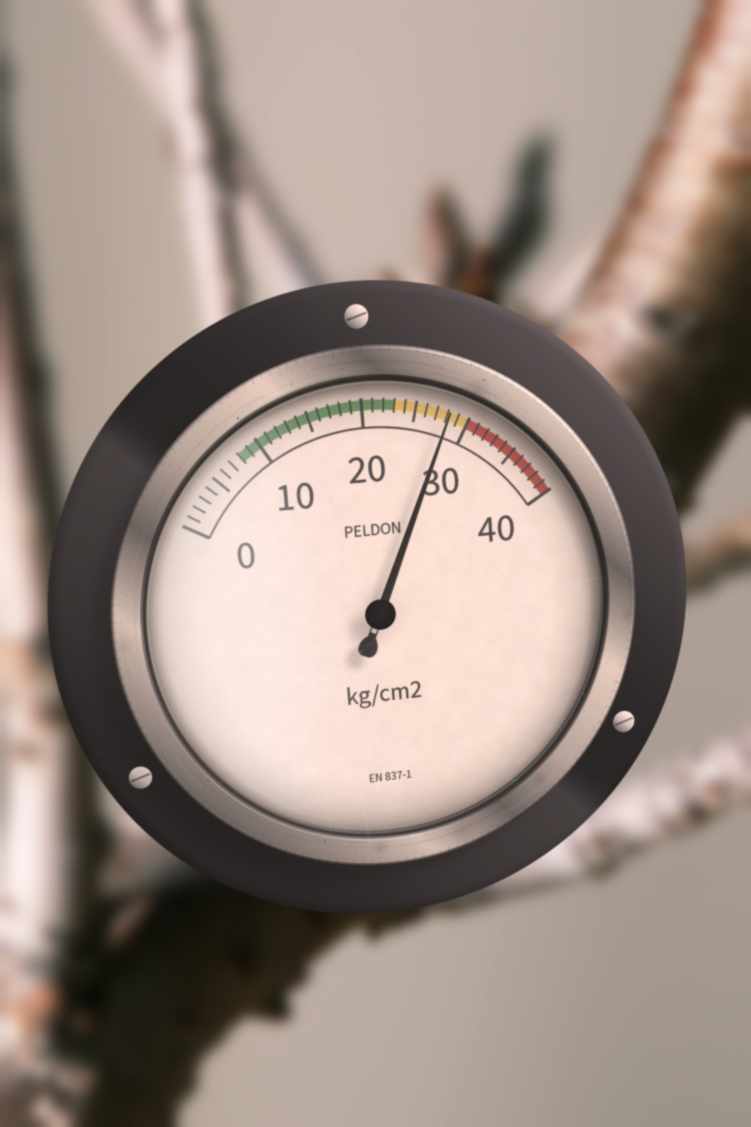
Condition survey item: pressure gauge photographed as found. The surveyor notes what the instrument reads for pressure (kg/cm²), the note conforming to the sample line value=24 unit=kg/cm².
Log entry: value=28 unit=kg/cm²
